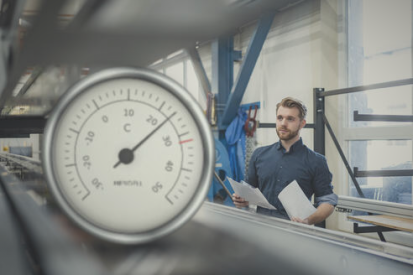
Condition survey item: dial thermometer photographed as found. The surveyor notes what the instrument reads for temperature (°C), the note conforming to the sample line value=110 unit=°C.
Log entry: value=24 unit=°C
